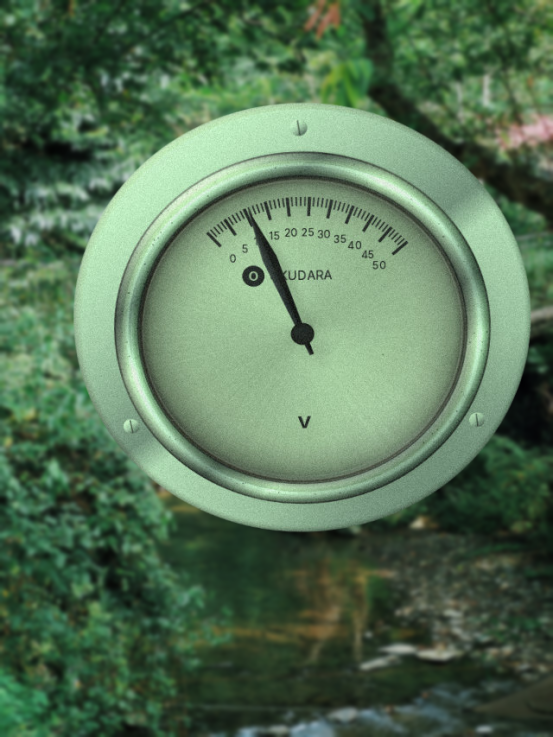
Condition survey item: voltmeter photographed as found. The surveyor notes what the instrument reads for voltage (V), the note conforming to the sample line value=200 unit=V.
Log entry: value=11 unit=V
